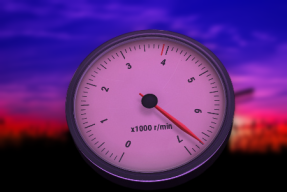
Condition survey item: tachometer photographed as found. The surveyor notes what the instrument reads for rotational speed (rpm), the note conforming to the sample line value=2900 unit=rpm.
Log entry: value=6700 unit=rpm
